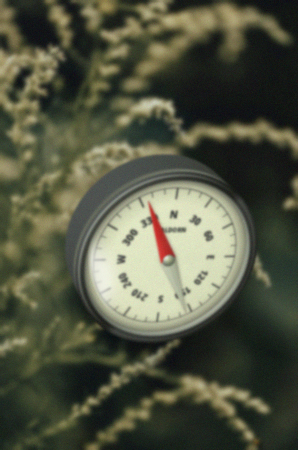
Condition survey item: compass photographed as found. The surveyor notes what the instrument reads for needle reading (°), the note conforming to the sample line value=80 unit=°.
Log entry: value=335 unit=°
